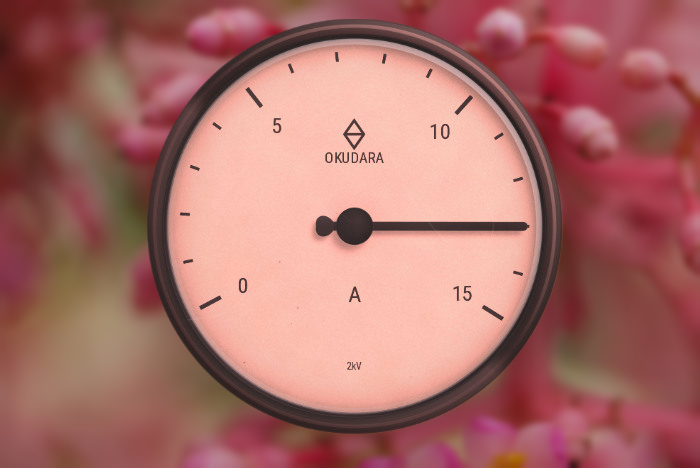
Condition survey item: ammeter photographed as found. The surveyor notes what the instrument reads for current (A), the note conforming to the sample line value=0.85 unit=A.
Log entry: value=13 unit=A
